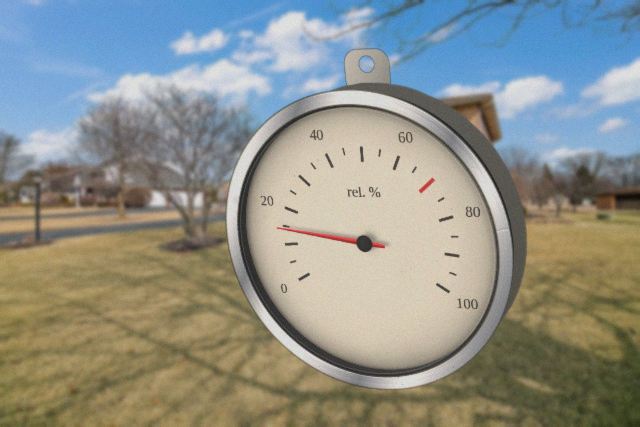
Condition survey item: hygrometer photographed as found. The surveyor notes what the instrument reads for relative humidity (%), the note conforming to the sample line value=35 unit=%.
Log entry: value=15 unit=%
